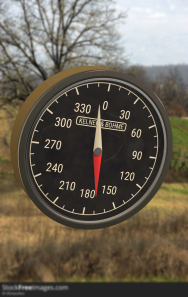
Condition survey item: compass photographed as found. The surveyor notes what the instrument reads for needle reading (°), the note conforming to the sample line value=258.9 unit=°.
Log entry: value=170 unit=°
